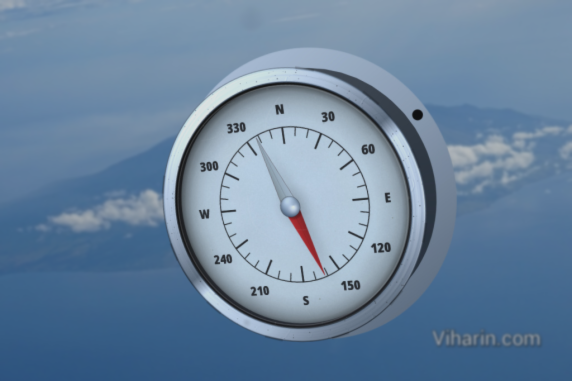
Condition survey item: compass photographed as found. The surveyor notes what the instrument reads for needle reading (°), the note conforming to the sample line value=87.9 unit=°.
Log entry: value=160 unit=°
